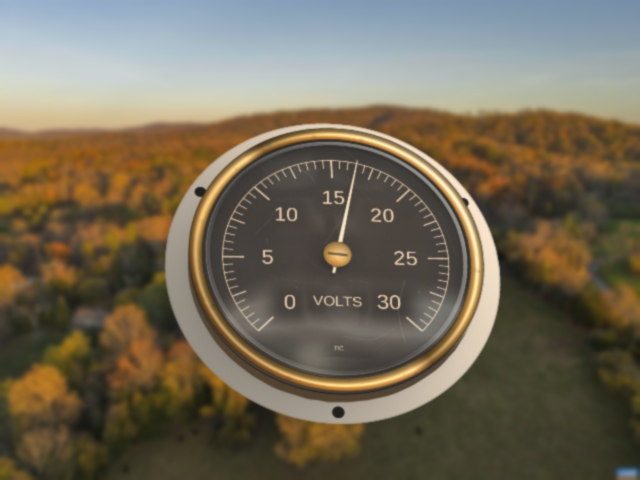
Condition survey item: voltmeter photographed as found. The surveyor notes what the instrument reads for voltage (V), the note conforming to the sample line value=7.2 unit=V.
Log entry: value=16.5 unit=V
